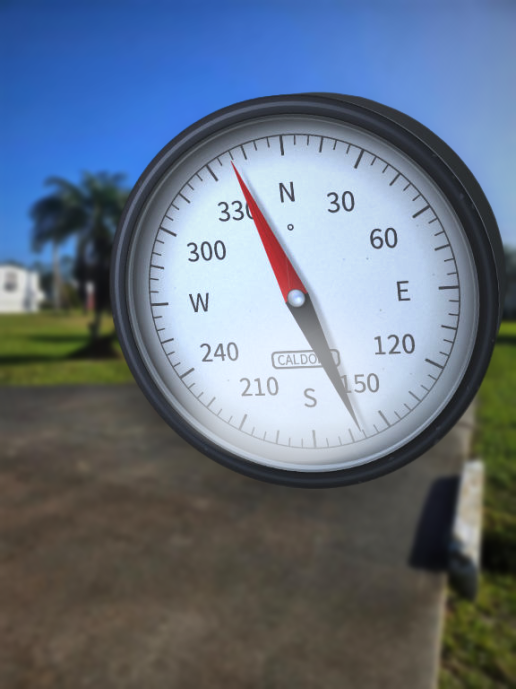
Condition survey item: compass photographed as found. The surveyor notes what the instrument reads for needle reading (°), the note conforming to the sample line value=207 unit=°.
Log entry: value=340 unit=°
